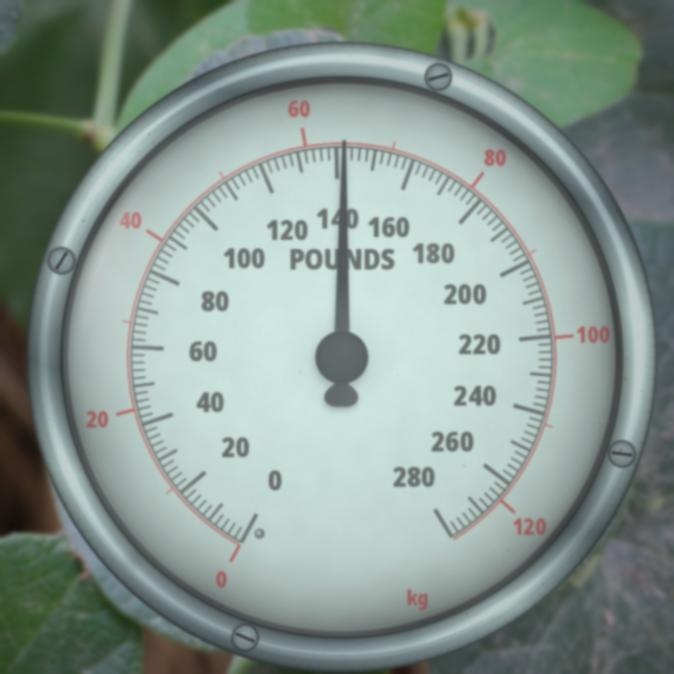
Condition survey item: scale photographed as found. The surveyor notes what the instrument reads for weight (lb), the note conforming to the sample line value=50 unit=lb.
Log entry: value=142 unit=lb
